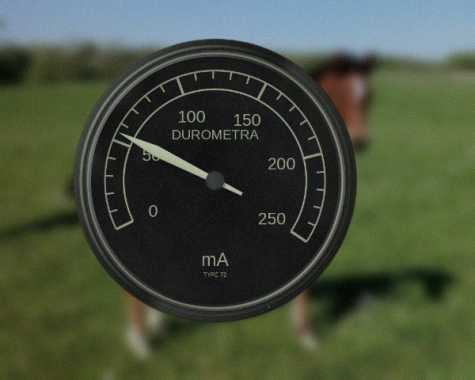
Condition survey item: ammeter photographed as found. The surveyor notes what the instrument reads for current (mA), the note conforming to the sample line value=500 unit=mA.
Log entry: value=55 unit=mA
